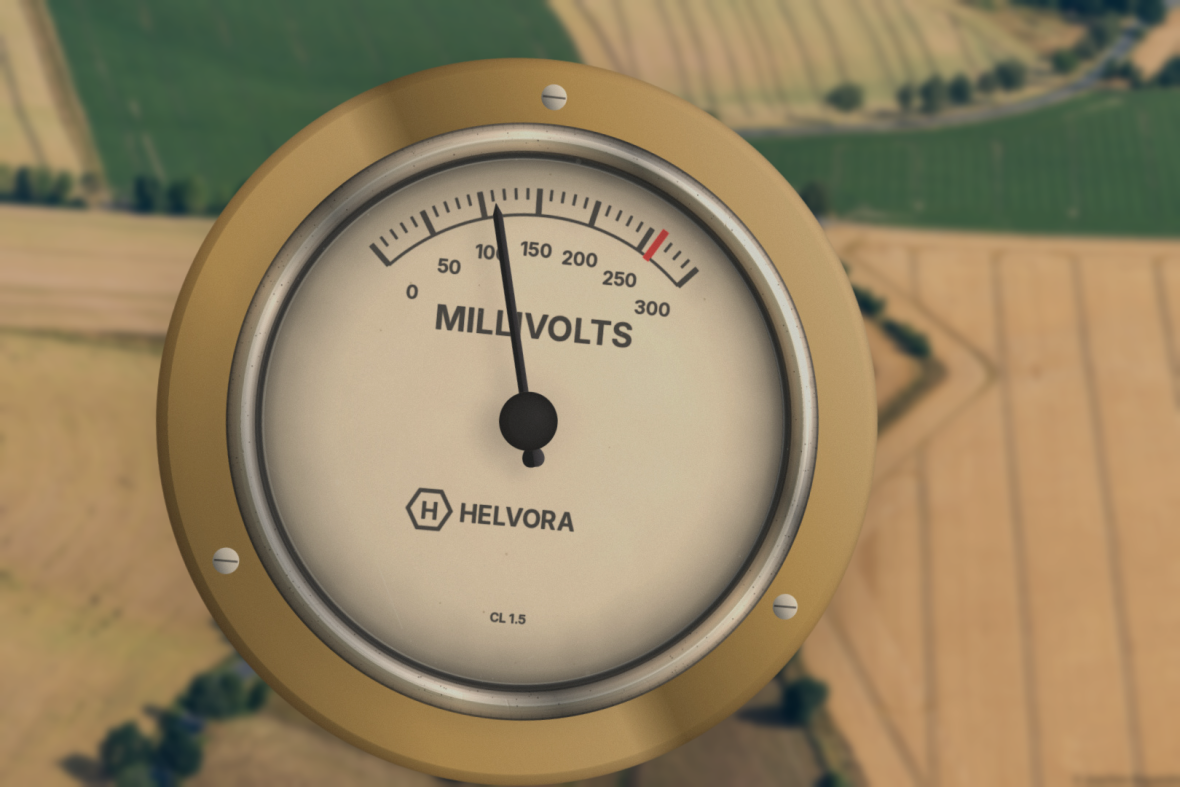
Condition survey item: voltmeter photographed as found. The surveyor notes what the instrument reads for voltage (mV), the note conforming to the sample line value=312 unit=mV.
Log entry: value=110 unit=mV
